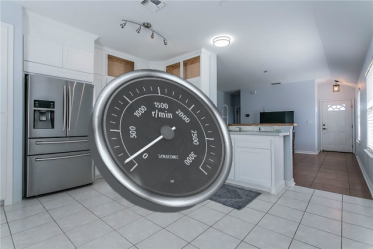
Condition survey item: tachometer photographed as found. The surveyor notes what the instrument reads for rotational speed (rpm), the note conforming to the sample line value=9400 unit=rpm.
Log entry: value=100 unit=rpm
